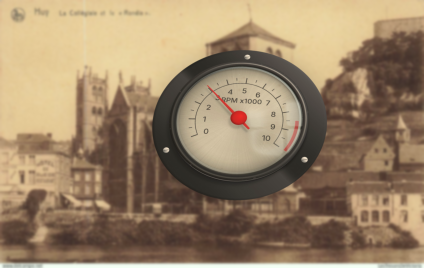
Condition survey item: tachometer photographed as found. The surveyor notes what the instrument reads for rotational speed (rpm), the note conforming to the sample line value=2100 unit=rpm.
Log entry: value=3000 unit=rpm
